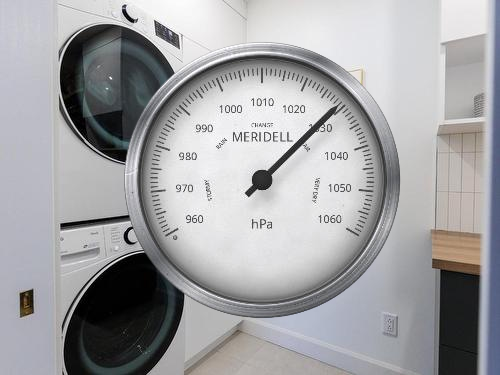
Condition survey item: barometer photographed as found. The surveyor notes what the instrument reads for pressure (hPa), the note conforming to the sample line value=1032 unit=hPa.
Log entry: value=1029 unit=hPa
